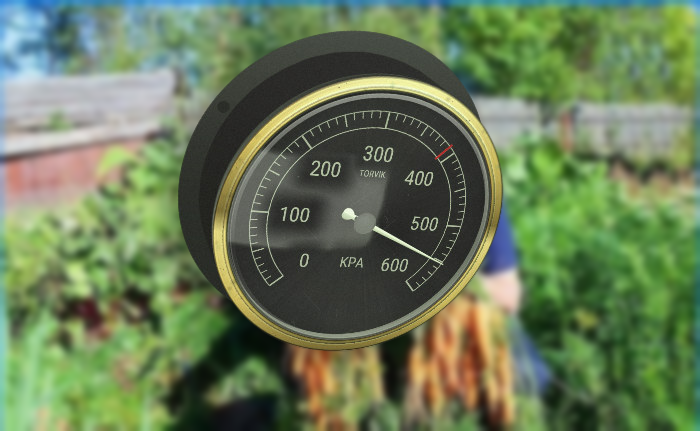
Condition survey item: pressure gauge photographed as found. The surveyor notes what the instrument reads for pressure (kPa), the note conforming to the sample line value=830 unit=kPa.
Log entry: value=550 unit=kPa
